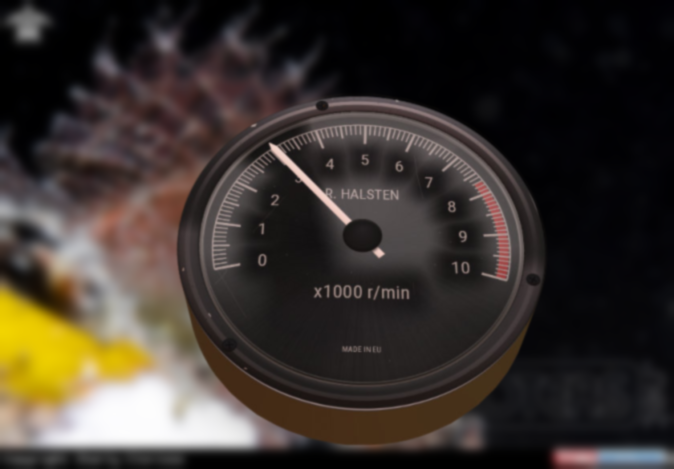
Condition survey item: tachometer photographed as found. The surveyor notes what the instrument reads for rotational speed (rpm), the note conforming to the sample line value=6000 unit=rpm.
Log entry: value=3000 unit=rpm
